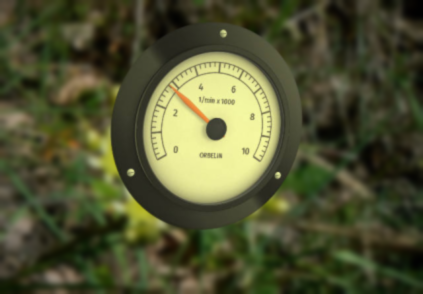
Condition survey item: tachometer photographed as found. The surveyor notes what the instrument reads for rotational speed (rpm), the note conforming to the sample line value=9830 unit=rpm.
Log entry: value=2800 unit=rpm
